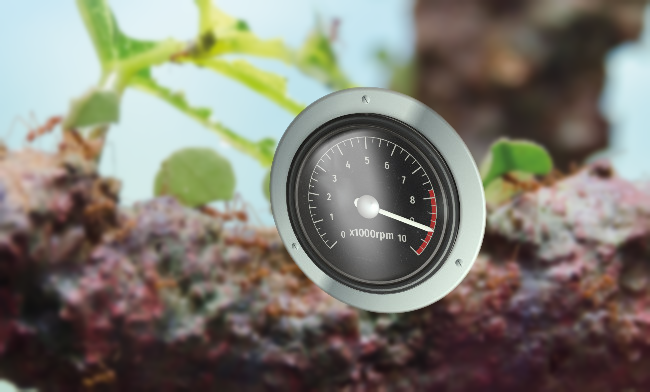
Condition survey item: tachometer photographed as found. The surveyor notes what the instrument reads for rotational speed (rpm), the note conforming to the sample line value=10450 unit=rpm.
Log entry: value=9000 unit=rpm
